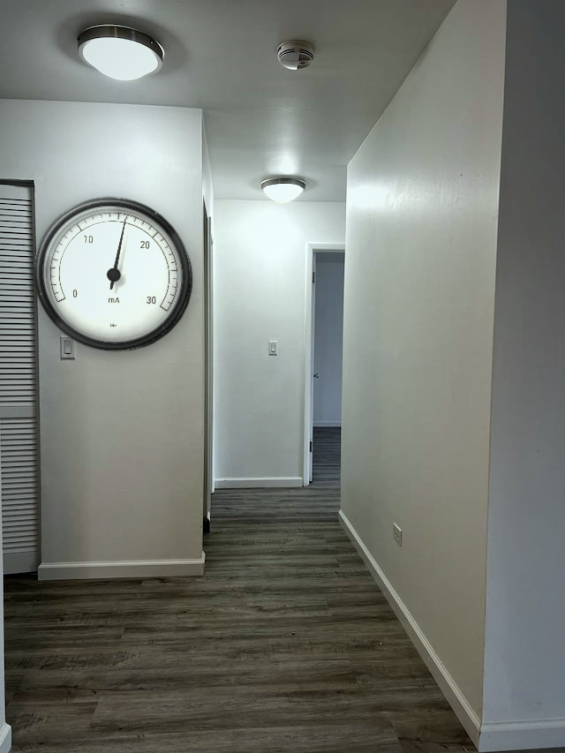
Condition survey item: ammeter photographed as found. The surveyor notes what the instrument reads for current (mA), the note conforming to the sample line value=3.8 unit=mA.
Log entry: value=16 unit=mA
